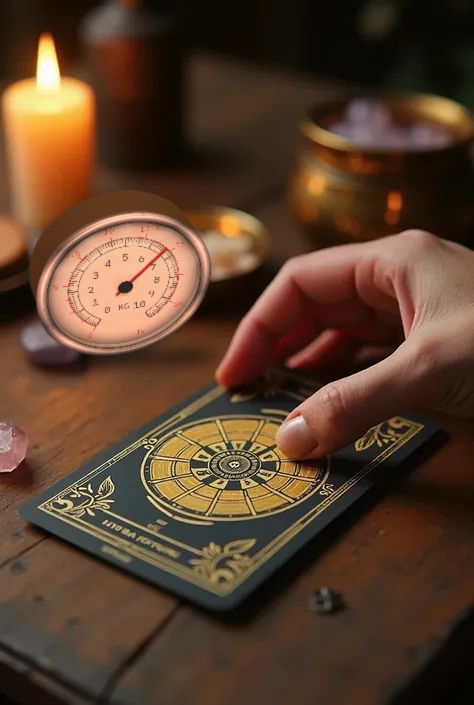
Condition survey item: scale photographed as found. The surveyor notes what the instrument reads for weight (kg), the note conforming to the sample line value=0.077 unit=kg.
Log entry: value=6.5 unit=kg
